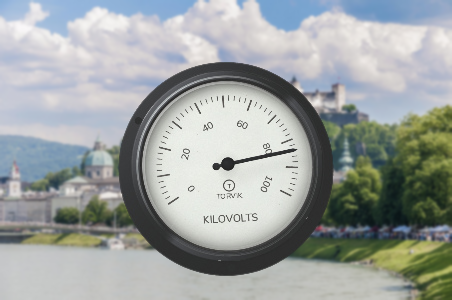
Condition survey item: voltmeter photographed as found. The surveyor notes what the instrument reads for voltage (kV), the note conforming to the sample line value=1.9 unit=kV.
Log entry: value=84 unit=kV
